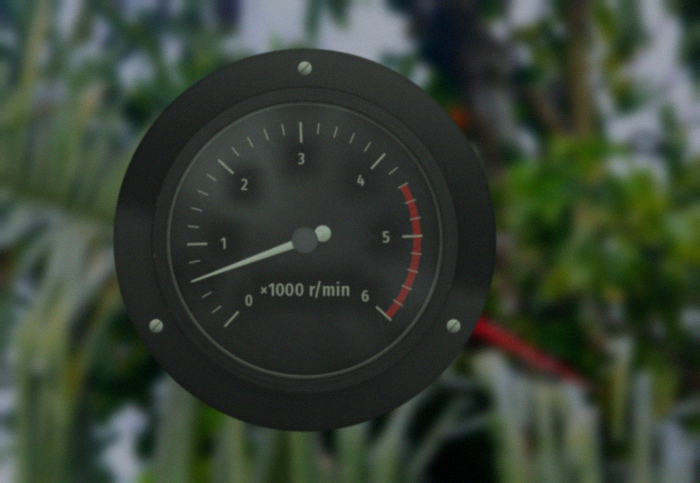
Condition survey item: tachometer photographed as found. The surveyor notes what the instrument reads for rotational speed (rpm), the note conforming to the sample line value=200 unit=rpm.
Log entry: value=600 unit=rpm
